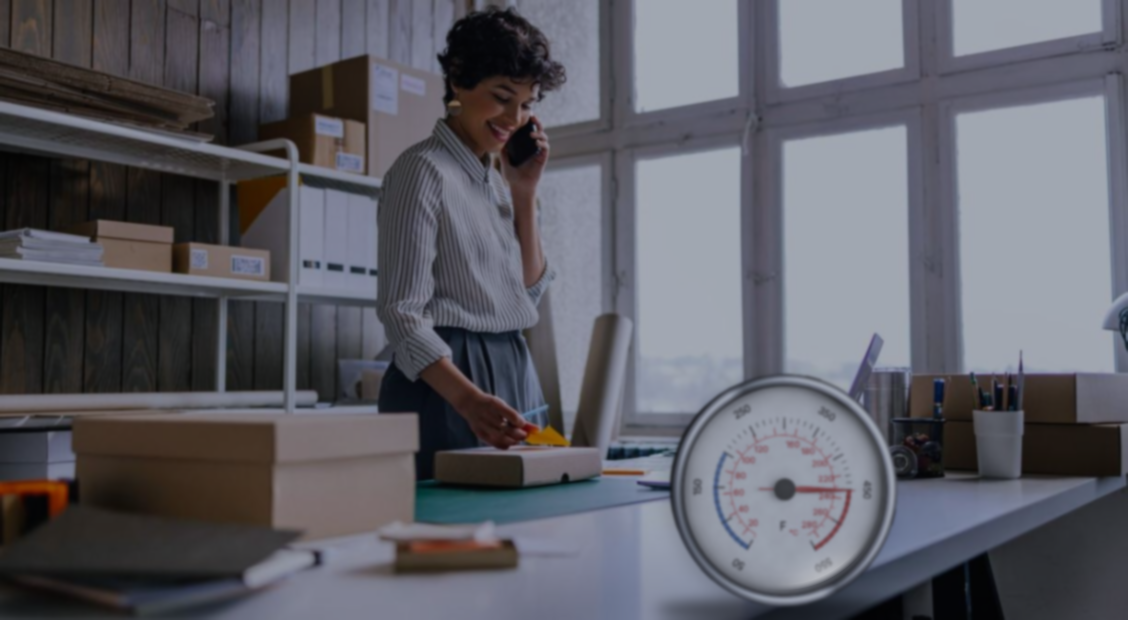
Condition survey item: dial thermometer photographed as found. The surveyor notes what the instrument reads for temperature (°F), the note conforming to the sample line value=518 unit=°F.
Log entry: value=450 unit=°F
